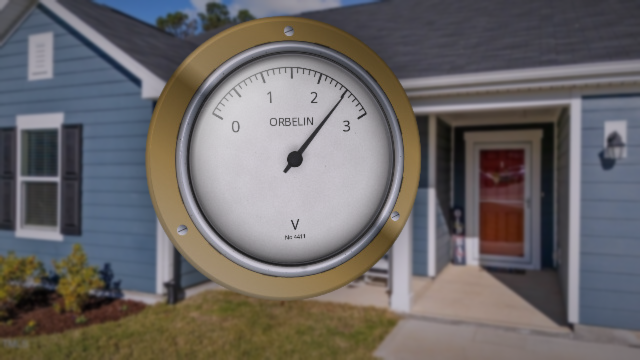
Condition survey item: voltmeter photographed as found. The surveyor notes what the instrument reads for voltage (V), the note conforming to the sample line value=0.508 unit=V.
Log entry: value=2.5 unit=V
